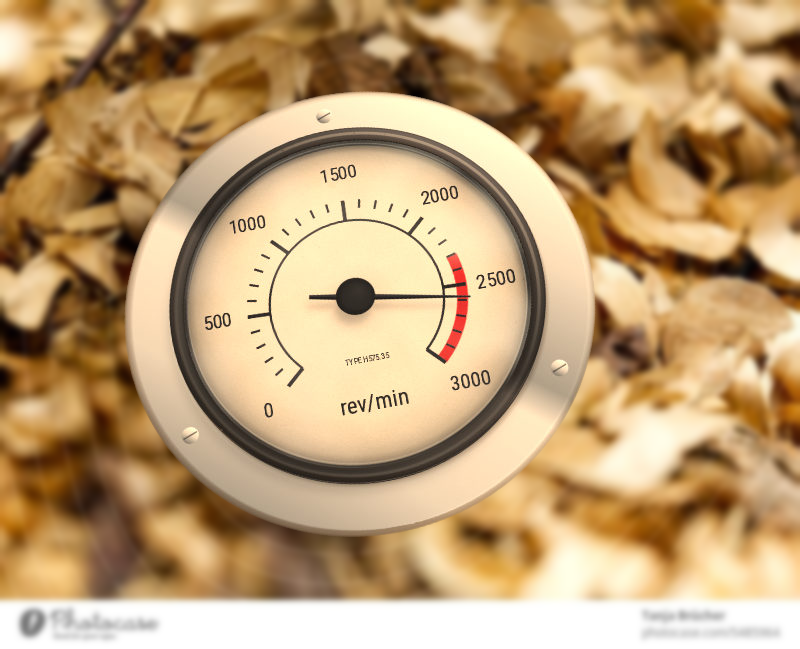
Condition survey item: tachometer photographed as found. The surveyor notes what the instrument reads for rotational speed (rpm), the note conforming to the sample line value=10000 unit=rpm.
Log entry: value=2600 unit=rpm
